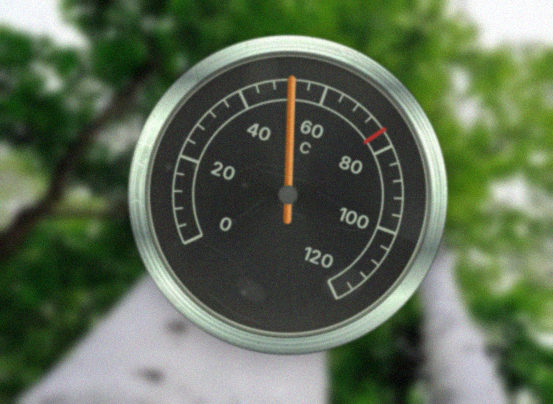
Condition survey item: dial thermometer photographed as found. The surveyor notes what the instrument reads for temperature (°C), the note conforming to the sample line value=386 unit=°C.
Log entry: value=52 unit=°C
